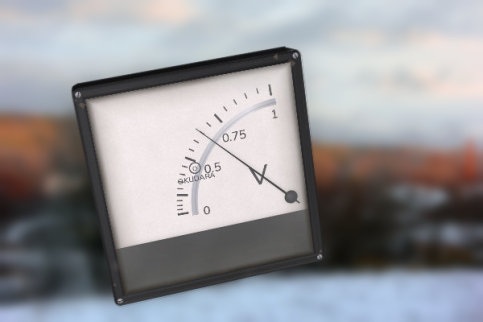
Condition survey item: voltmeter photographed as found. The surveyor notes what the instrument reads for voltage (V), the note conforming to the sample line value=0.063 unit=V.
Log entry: value=0.65 unit=V
